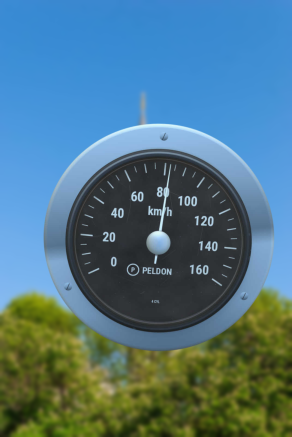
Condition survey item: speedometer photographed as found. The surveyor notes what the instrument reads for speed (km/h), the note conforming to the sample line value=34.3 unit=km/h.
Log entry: value=82.5 unit=km/h
